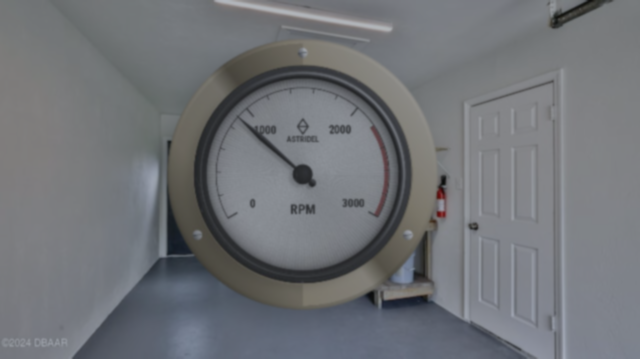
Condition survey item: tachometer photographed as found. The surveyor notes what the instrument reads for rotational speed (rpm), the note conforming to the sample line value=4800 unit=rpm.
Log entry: value=900 unit=rpm
